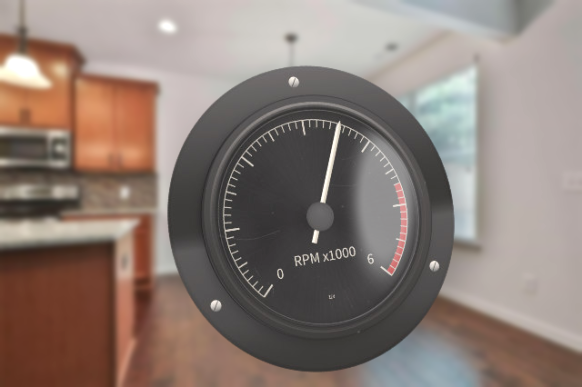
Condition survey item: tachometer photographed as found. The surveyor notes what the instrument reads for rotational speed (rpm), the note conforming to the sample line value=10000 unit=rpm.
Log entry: value=3500 unit=rpm
